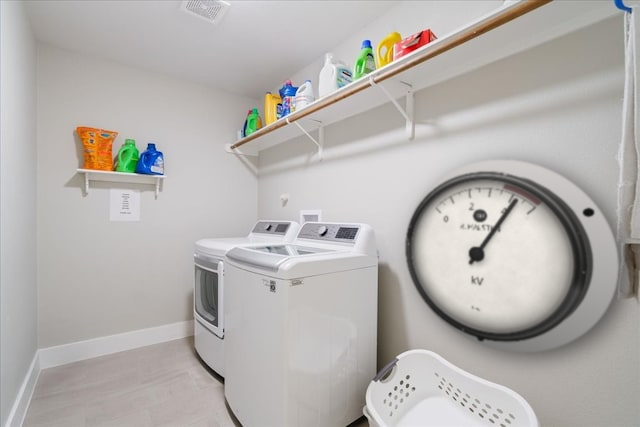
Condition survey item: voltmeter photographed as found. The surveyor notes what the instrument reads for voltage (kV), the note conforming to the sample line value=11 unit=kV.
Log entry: value=4.25 unit=kV
